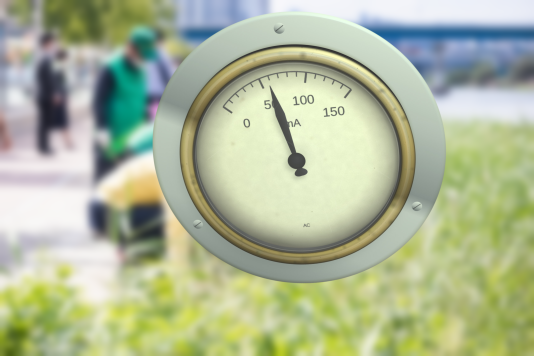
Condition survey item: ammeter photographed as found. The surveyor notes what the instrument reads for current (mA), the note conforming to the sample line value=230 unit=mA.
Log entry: value=60 unit=mA
